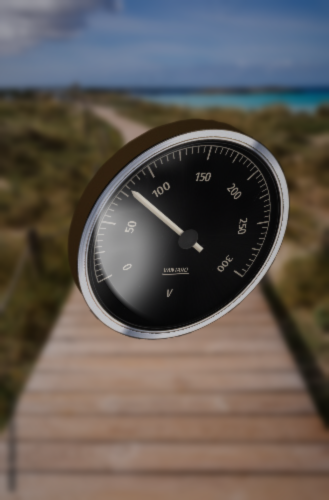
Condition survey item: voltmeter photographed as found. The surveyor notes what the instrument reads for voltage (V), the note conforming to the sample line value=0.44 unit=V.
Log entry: value=80 unit=V
